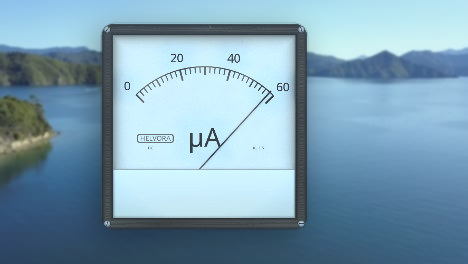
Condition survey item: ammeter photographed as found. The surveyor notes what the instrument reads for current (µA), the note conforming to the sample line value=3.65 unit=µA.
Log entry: value=58 unit=µA
